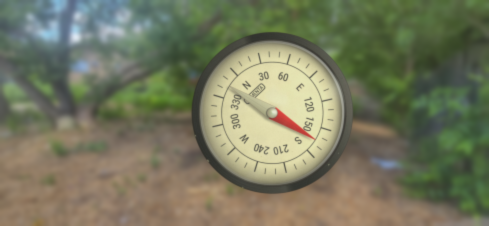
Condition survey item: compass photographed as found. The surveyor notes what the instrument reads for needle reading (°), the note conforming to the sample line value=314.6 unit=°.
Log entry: value=165 unit=°
